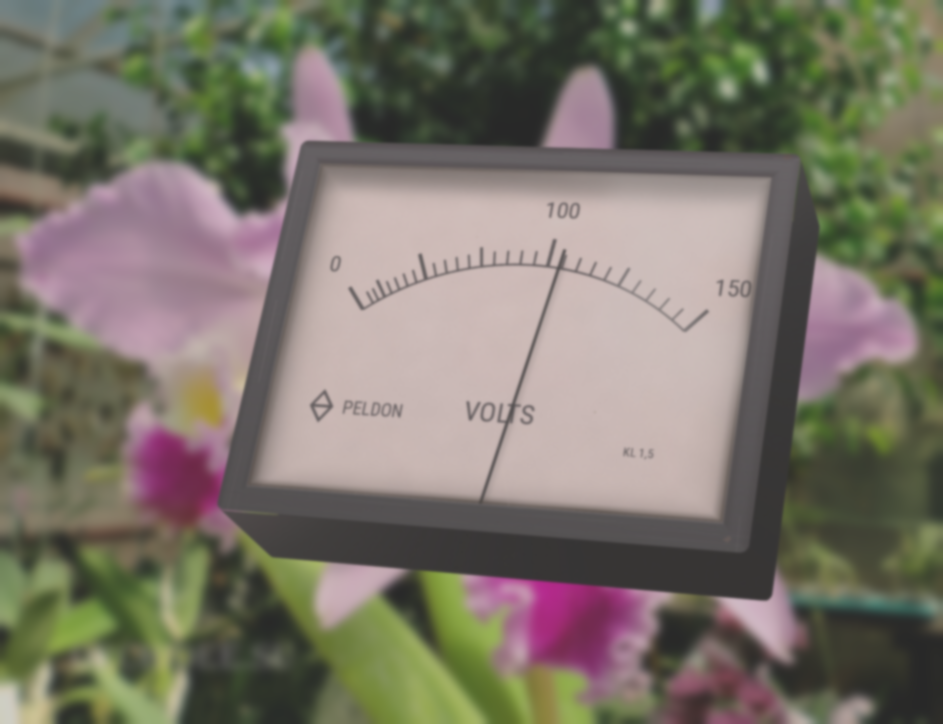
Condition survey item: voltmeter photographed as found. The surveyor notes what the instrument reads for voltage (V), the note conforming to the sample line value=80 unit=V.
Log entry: value=105 unit=V
